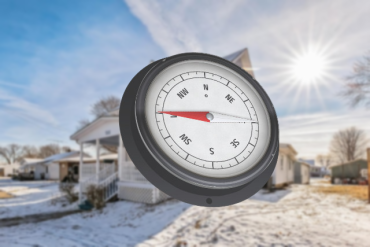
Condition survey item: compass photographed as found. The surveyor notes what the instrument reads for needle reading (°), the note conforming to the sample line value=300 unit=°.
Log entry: value=270 unit=°
